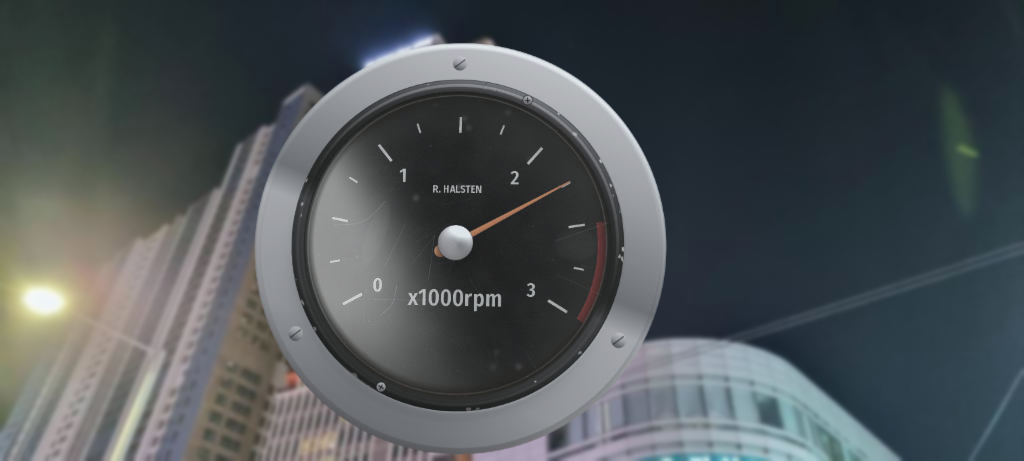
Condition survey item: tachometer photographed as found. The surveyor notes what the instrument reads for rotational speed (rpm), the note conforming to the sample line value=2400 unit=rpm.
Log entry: value=2250 unit=rpm
